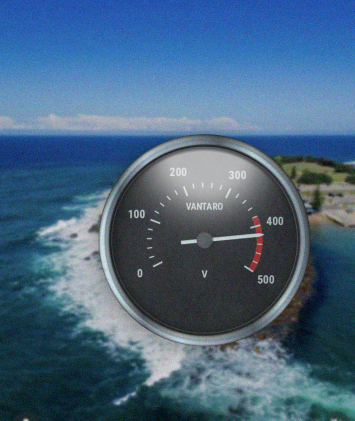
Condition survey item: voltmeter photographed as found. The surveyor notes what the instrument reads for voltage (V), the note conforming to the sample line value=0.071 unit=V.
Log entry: value=420 unit=V
